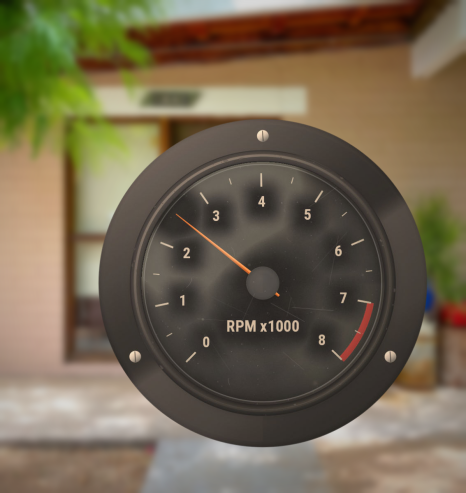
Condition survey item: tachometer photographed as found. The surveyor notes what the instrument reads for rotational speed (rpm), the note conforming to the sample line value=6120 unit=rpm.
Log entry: value=2500 unit=rpm
